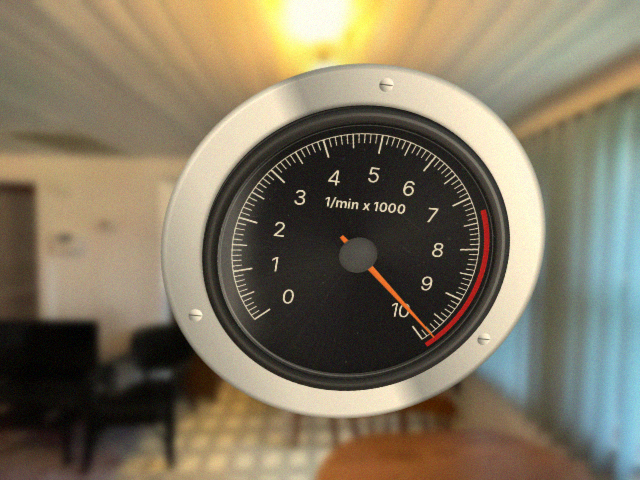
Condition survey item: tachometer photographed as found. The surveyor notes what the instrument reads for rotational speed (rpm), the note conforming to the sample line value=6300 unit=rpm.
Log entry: value=9800 unit=rpm
